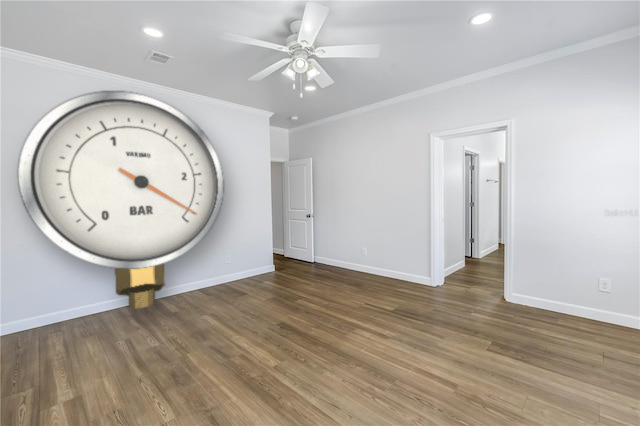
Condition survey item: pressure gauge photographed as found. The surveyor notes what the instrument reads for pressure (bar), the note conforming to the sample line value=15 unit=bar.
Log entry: value=2.4 unit=bar
